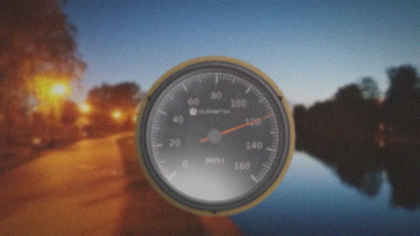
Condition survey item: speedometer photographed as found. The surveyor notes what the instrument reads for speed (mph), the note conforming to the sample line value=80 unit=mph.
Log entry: value=120 unit=mph
